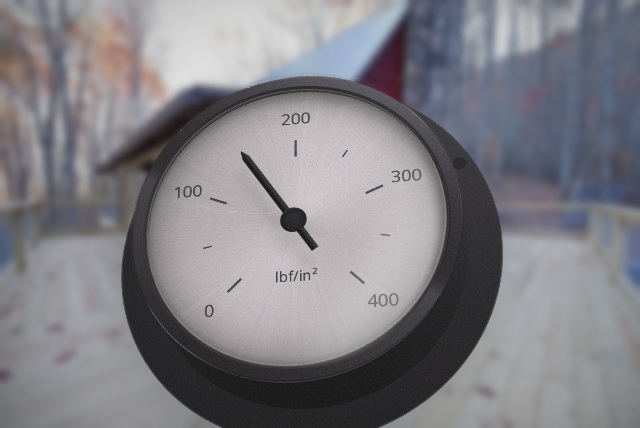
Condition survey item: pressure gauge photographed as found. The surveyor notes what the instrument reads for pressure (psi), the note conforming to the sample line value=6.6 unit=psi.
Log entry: value=150 unit=psi
